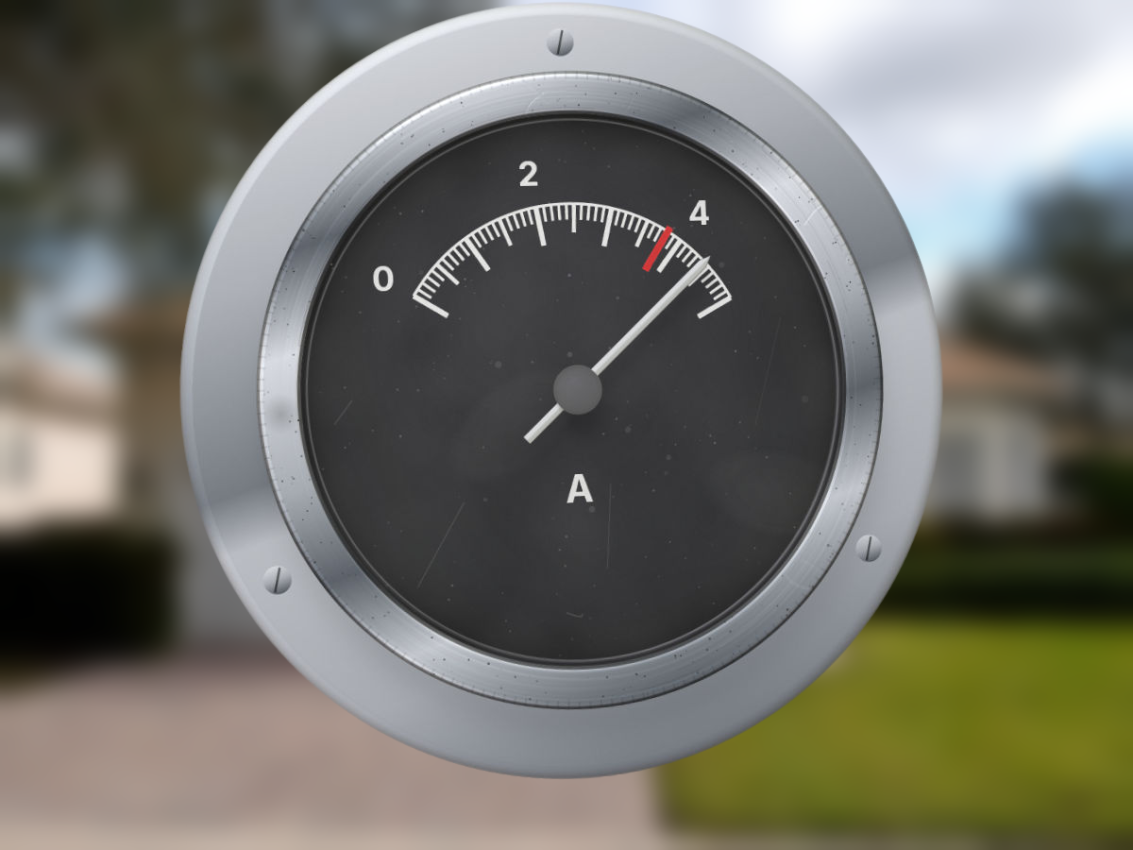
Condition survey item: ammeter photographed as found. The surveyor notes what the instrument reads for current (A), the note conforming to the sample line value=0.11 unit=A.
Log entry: value=4.4 unit=A
